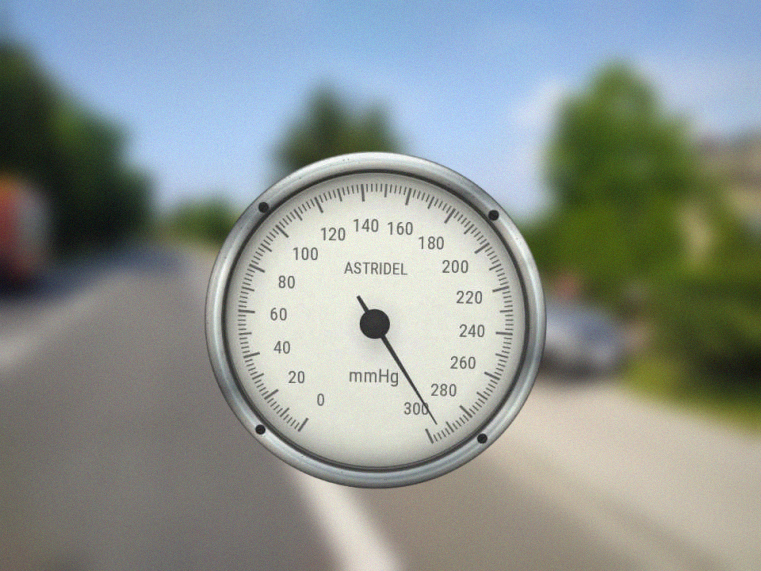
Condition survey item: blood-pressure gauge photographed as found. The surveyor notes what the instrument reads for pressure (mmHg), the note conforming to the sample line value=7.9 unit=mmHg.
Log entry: value=294 unit=mmHg
